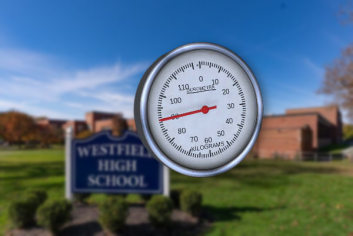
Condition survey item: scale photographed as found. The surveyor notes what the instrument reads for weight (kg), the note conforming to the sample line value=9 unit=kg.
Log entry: value=90 unit=kg
